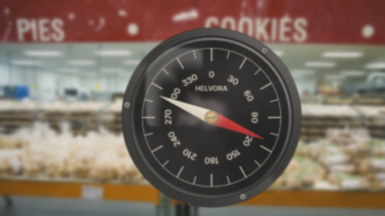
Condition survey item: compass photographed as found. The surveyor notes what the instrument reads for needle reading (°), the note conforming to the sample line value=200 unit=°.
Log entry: value=112.5 unit=°
